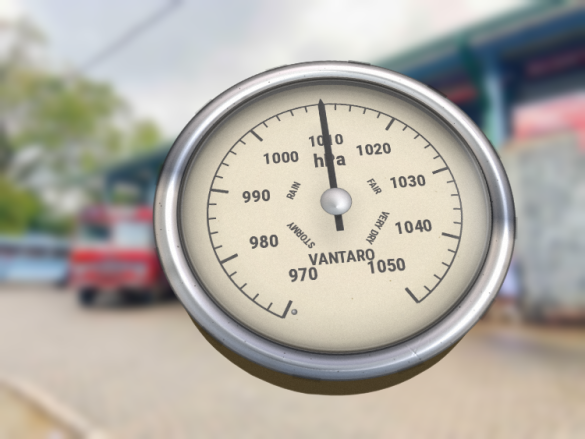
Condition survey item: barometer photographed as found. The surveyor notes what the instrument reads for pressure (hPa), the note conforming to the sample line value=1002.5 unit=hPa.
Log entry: value=1010 unit=hPa
